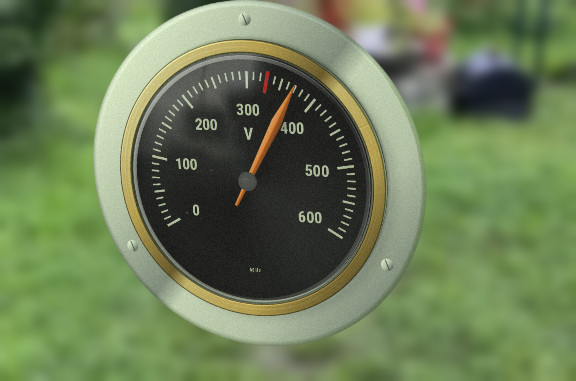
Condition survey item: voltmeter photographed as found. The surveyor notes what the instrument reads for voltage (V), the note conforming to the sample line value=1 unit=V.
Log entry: value=370 unit=V
